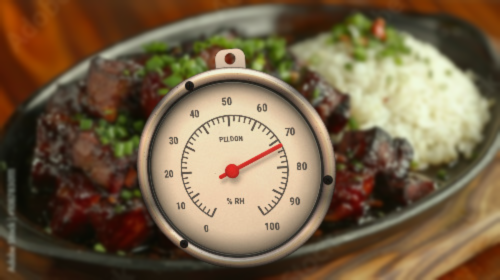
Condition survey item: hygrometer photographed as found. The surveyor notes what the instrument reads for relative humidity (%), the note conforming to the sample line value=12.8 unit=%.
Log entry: value=72 unit=%
